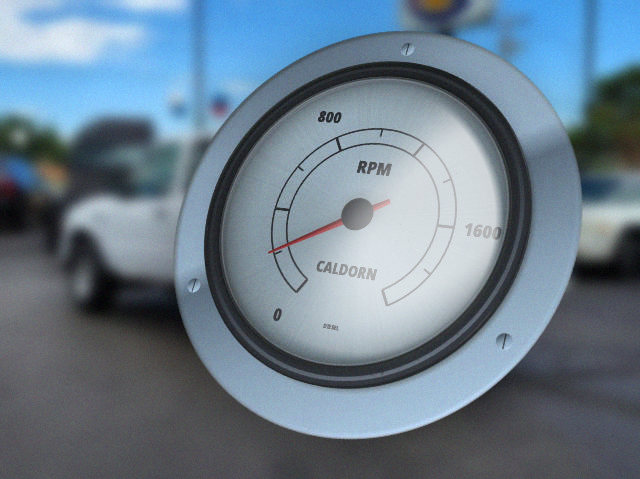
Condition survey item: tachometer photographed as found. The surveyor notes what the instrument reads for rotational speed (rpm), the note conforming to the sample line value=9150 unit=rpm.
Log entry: value=200 unit=rpm
